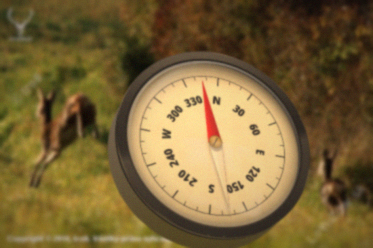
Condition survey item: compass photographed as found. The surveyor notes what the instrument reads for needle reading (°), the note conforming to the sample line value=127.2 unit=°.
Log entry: value=345 unit=°
